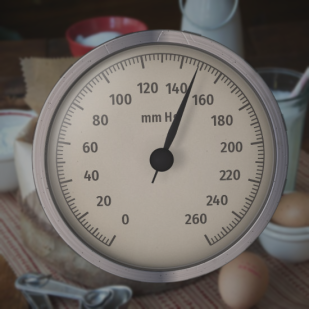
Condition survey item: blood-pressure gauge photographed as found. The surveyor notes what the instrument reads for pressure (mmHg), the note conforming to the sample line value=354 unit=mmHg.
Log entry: value=148 unit=mmHg
